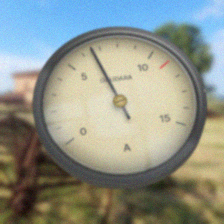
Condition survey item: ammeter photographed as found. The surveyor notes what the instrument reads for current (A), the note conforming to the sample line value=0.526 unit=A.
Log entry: value=6.5 unit=A
